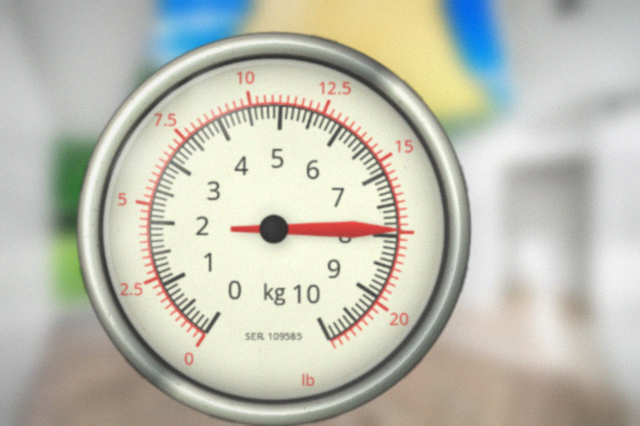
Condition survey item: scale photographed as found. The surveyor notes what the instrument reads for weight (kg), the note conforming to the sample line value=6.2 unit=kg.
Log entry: value=7.9 unit=kg
